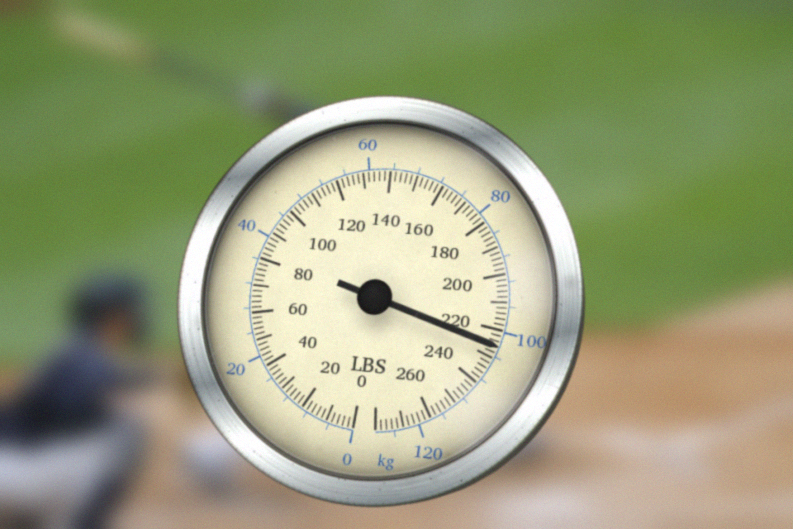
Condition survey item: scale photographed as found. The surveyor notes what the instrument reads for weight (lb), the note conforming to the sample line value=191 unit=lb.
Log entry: value=226 unit=lb
